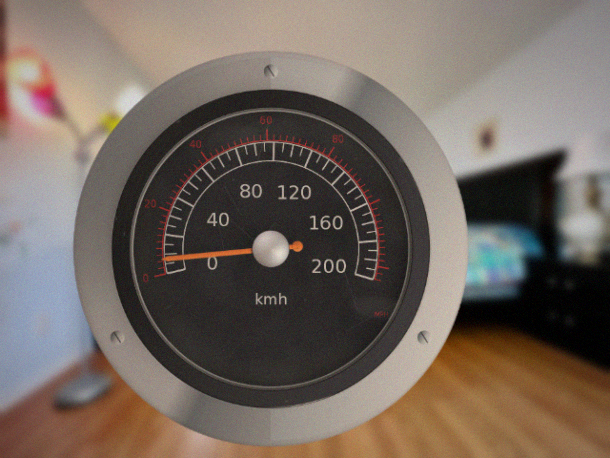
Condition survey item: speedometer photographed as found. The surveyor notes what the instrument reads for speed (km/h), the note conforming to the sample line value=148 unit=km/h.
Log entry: value=7.5 unit=km/h
